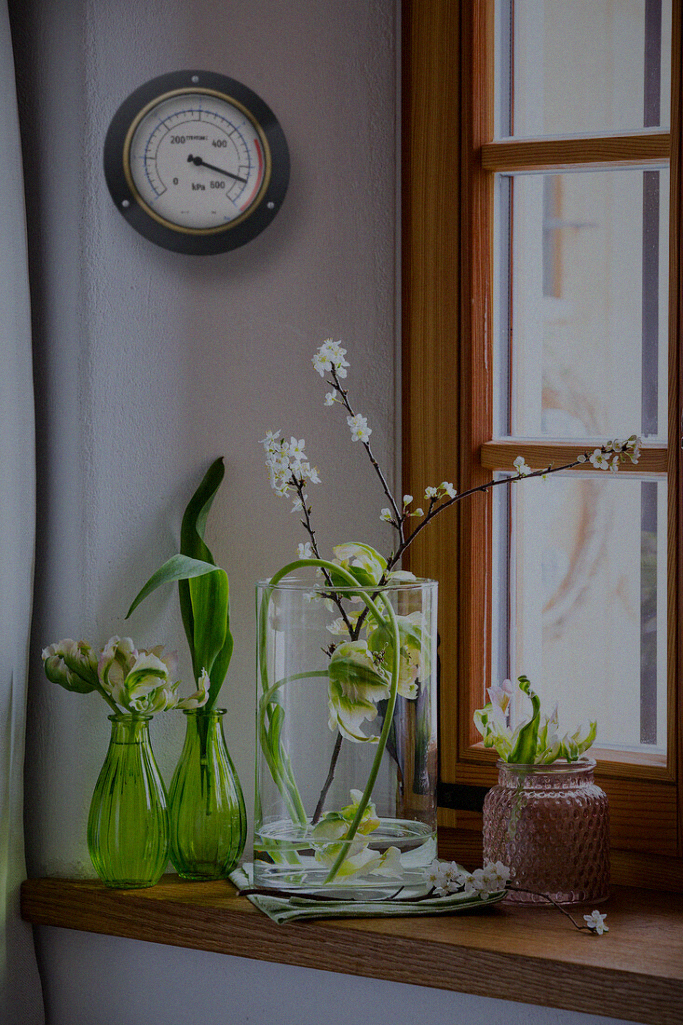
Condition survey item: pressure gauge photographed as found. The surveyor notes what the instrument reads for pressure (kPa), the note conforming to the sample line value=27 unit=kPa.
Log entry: value=540 unit=kPa
